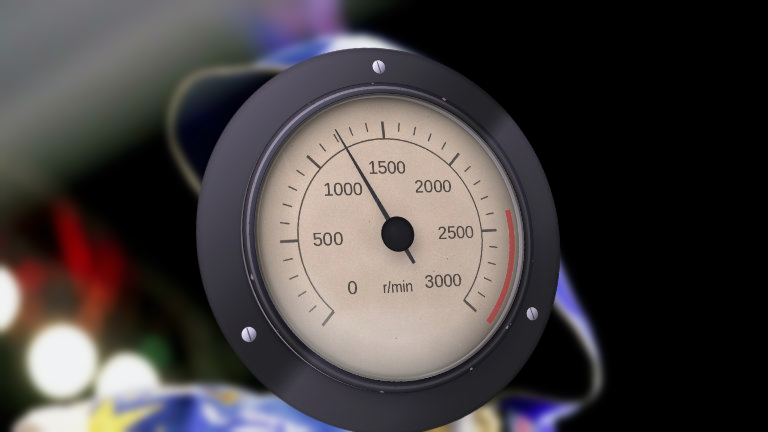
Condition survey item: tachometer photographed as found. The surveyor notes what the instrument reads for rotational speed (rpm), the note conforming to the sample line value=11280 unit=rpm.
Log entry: value=1200 unit=rpm
